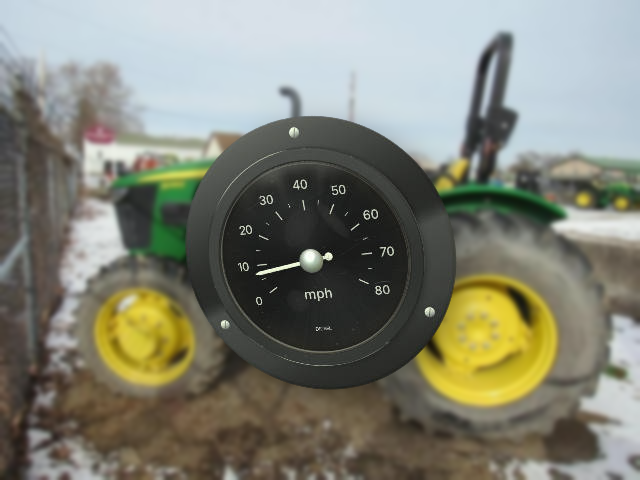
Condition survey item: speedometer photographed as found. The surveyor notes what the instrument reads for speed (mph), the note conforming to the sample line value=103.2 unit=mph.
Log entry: value=7.5 unit=mph
